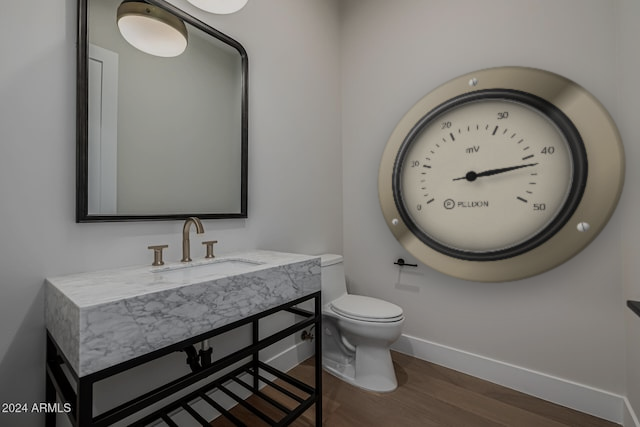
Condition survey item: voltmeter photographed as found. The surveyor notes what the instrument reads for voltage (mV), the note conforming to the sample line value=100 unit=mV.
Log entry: value=42 unit=mV
